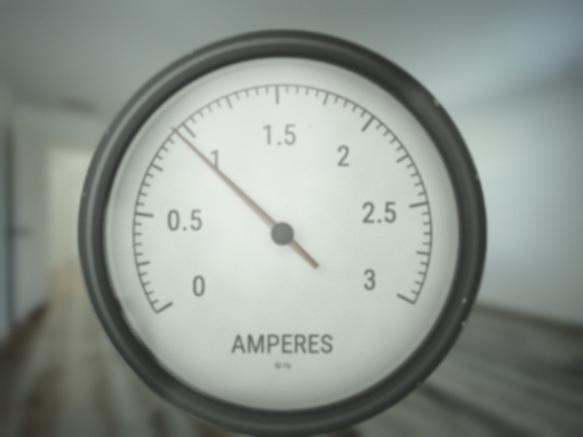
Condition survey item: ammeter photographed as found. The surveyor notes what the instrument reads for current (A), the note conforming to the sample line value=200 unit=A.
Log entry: value=0.95 unit=A
